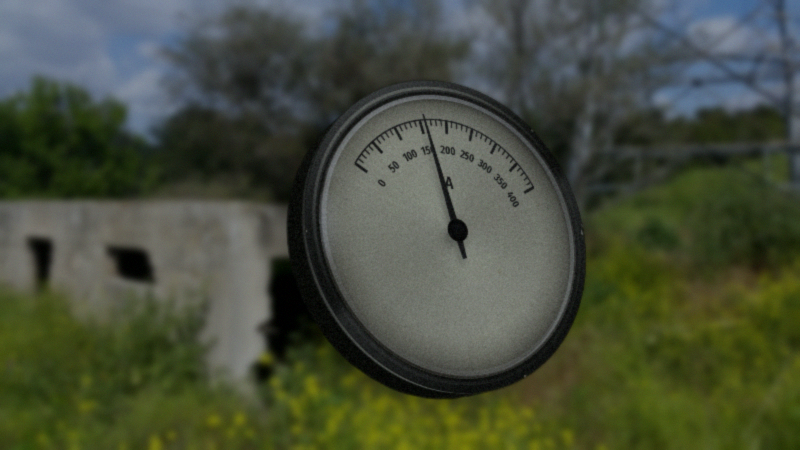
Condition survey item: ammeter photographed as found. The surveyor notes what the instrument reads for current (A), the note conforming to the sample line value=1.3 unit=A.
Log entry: value=150 unit=A
